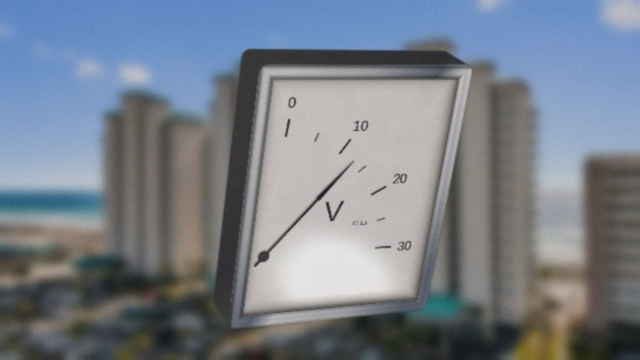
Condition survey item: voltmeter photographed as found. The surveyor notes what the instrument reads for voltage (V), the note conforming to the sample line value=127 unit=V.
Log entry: value=12.5 unit=V
